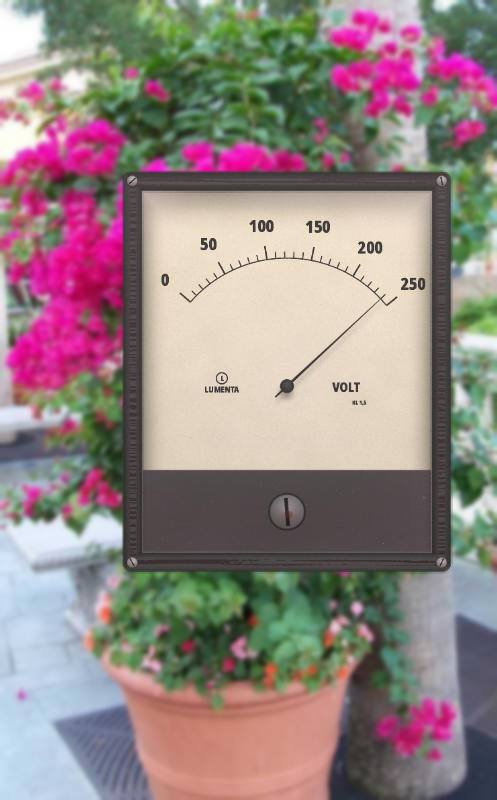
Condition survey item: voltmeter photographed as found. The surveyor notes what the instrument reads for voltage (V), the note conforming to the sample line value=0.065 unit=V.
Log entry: value=240 unit=V
